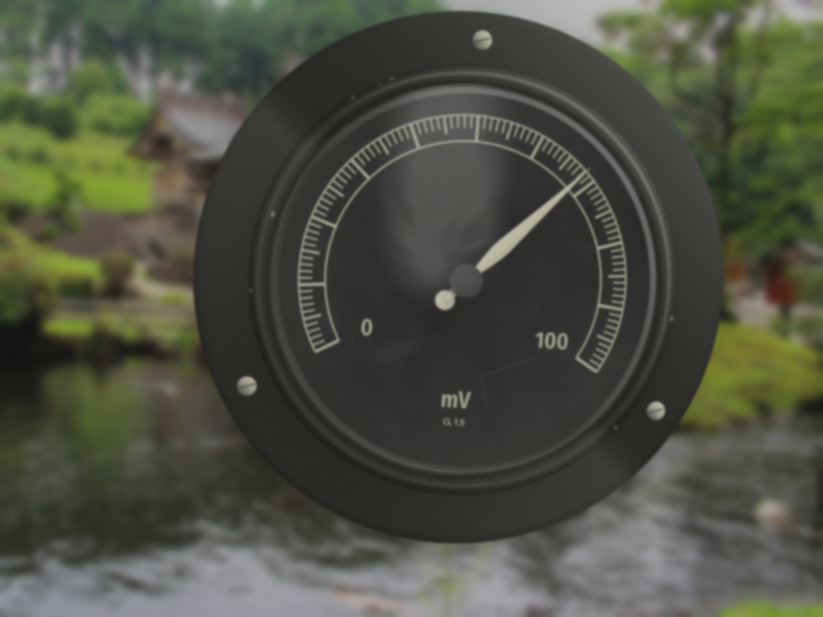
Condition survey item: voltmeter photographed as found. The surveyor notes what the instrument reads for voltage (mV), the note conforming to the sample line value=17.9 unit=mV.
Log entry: value=68 unit=mV
